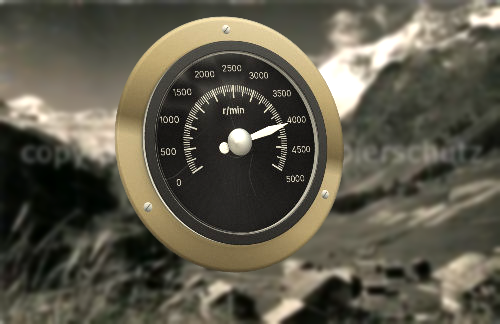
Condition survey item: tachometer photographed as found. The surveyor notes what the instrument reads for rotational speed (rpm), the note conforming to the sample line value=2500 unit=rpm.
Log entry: value=4000 unit=rpm
